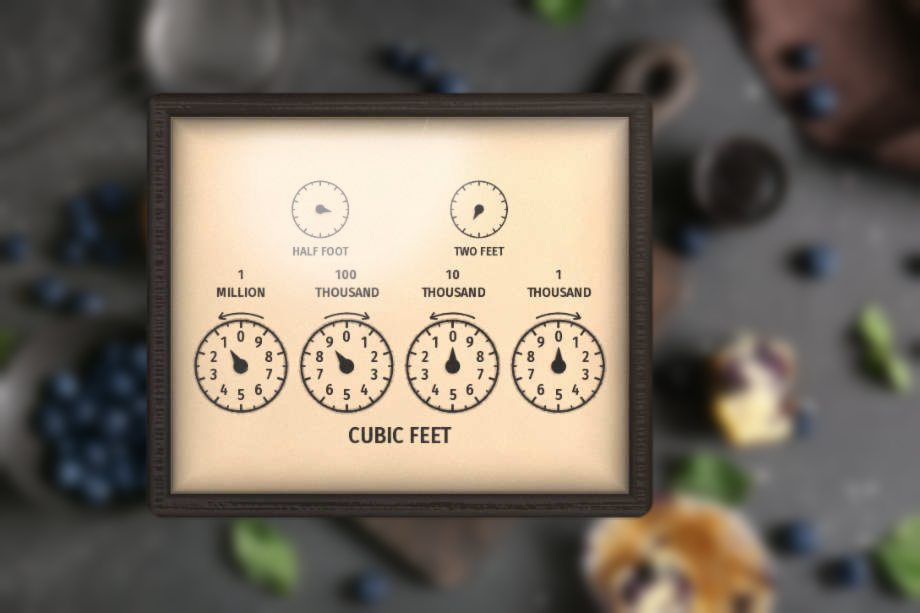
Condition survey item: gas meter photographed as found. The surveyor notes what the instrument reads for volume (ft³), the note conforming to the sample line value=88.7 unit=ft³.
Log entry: value=90000 unit=ft³
